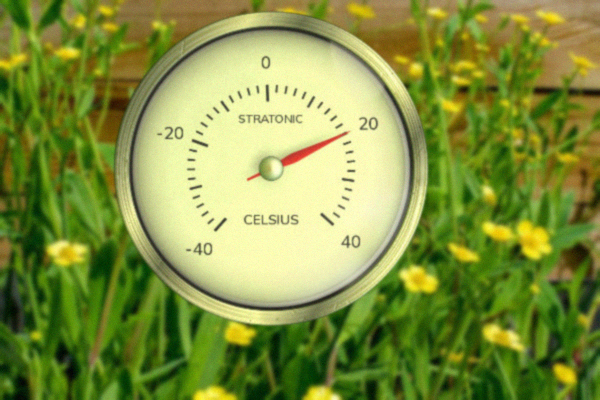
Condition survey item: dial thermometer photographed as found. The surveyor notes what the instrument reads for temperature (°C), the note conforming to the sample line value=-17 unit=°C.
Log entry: value=20 unit=°C
